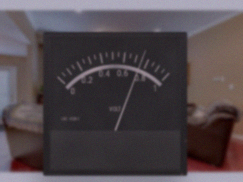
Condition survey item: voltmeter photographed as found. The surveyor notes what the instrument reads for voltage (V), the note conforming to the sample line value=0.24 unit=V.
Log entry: value=0.75 unit=V
